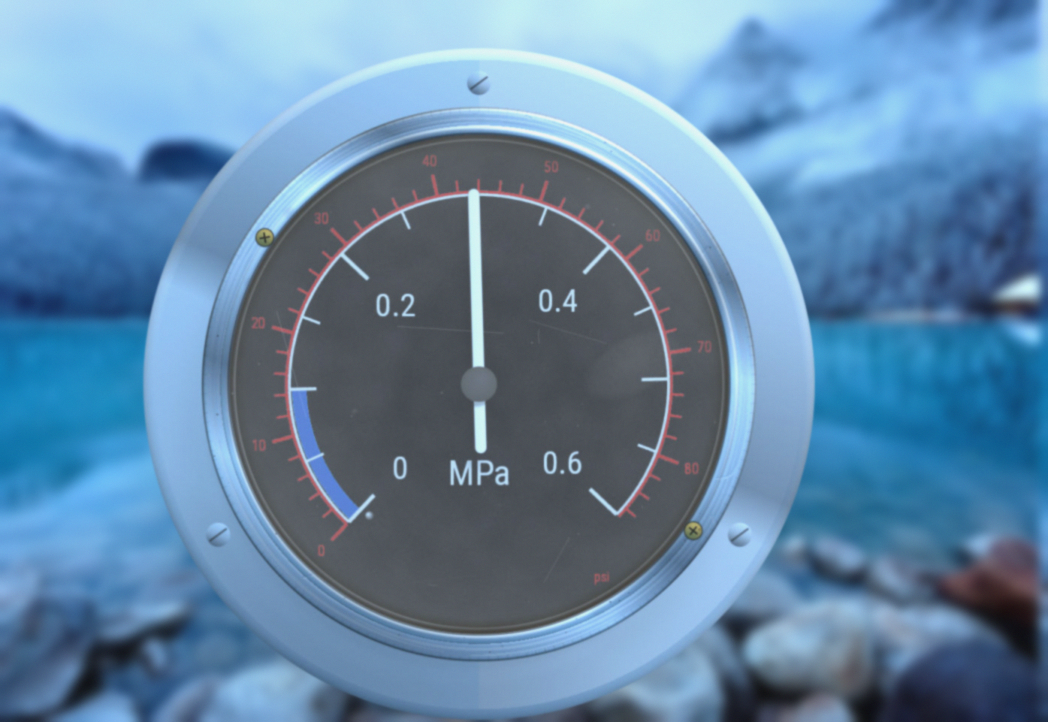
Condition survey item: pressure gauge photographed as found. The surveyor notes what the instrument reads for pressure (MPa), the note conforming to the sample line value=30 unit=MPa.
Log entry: value=0.3 unit=MPa
